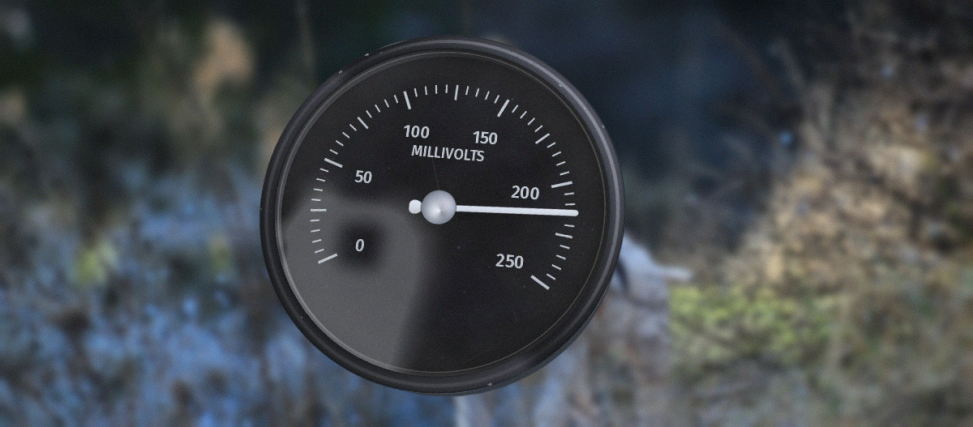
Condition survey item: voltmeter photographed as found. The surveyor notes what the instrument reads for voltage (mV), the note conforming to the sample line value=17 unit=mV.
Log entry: value=215 unit=mV
